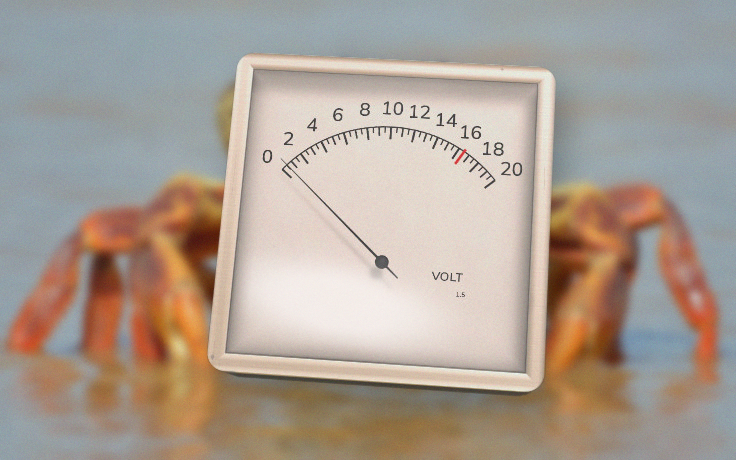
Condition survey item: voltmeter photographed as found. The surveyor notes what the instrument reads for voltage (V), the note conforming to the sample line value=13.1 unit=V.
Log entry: value=0.5 unit=V
